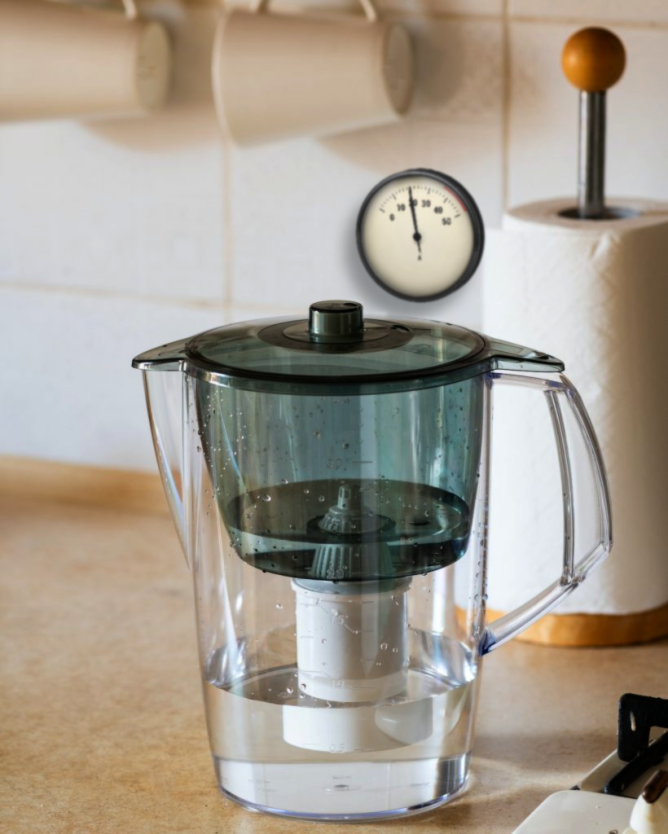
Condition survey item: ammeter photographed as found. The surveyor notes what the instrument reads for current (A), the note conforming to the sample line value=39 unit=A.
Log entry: value=20 unit=A
